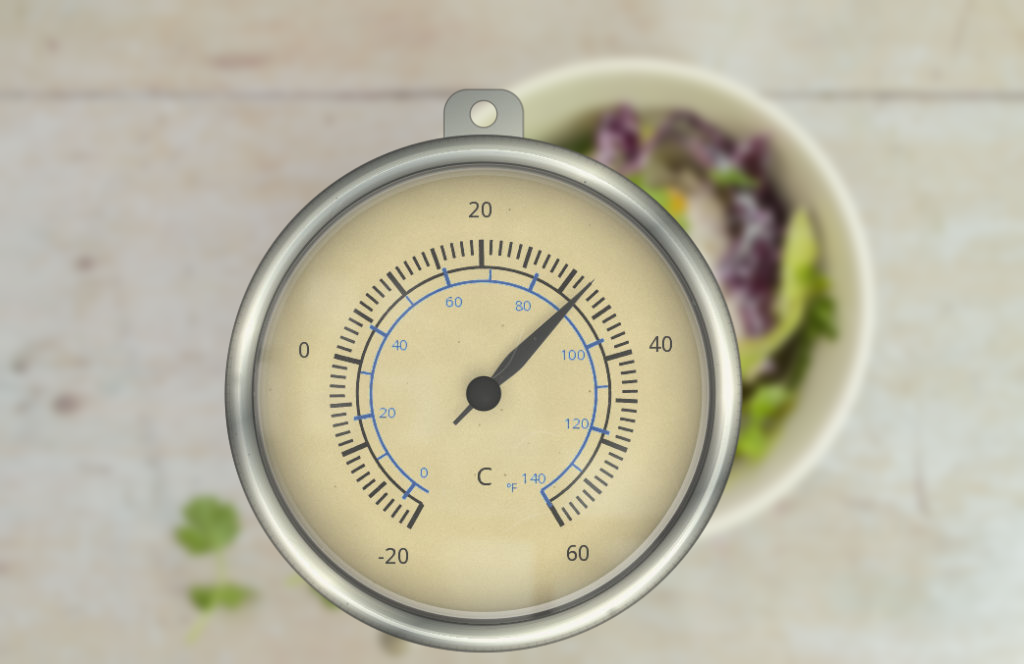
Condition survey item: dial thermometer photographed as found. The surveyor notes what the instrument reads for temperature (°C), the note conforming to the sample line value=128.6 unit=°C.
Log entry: value=32 unit=°C
